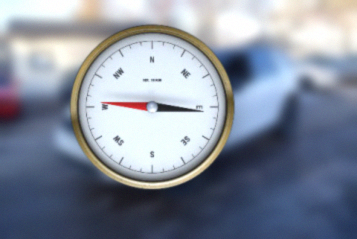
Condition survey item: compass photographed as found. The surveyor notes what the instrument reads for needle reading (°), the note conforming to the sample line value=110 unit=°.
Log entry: value=275 unit=°
